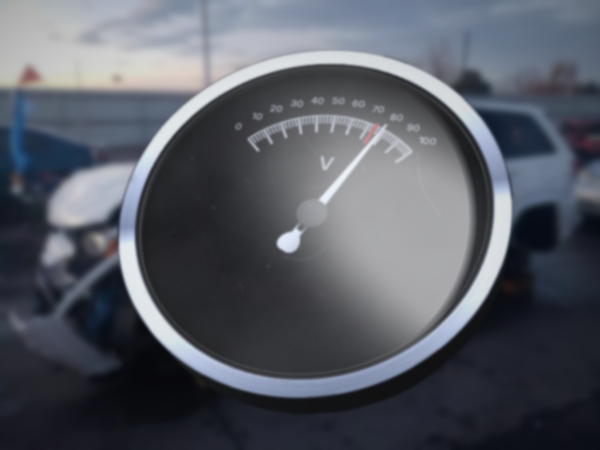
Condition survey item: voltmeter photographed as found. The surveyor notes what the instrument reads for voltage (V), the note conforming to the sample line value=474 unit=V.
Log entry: value=80 unit=V
